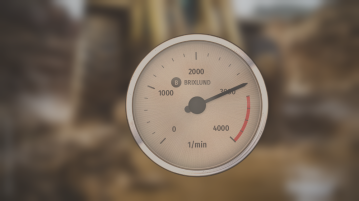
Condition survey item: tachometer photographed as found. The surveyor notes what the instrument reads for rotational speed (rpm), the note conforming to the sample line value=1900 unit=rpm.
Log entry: value=3000 unit=rpm
